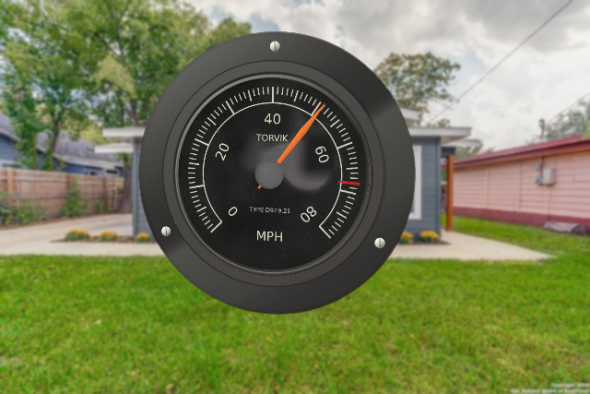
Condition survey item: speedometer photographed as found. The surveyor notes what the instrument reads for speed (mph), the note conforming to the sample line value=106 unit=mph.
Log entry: value=51 unit=mph
